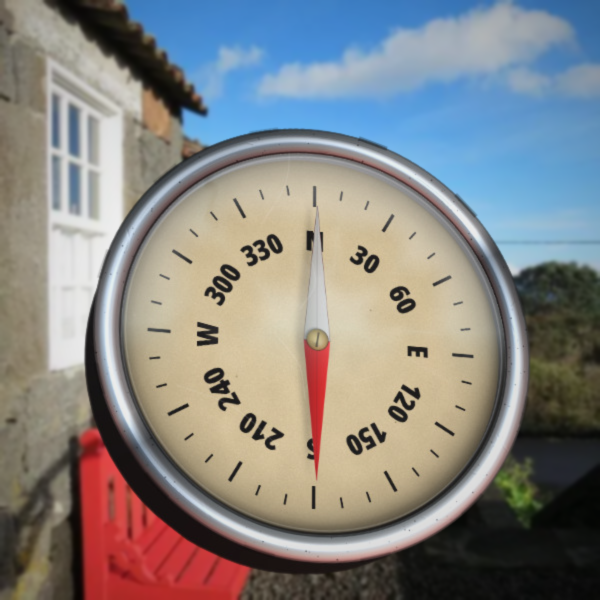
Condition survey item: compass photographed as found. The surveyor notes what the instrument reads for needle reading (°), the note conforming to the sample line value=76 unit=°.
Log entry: value=180 unit=°
